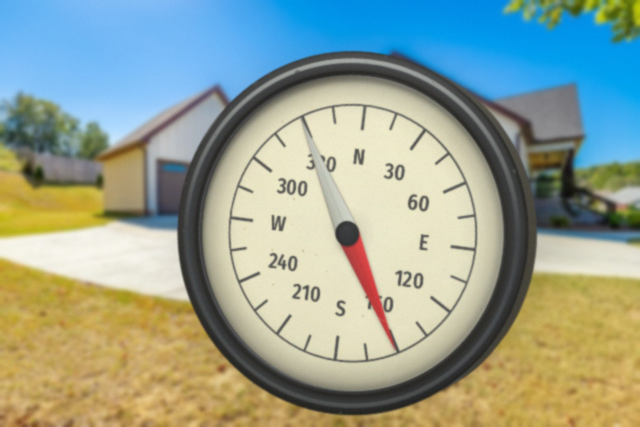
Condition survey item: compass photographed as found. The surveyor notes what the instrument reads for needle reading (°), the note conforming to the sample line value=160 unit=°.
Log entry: value=150 unit=°
